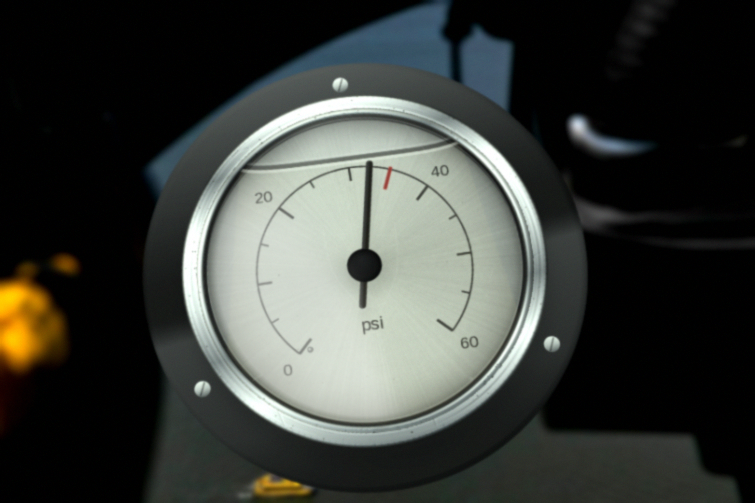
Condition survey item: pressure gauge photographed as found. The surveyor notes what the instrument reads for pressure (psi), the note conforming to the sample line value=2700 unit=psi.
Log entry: value=32.5 unit=psi
